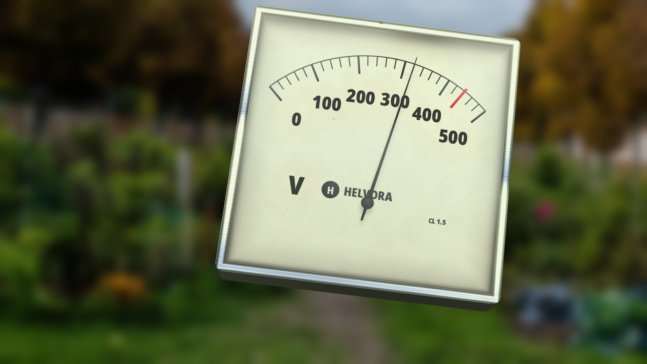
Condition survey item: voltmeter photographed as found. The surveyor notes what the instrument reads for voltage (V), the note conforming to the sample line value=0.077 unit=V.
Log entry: value=320 unit=V
